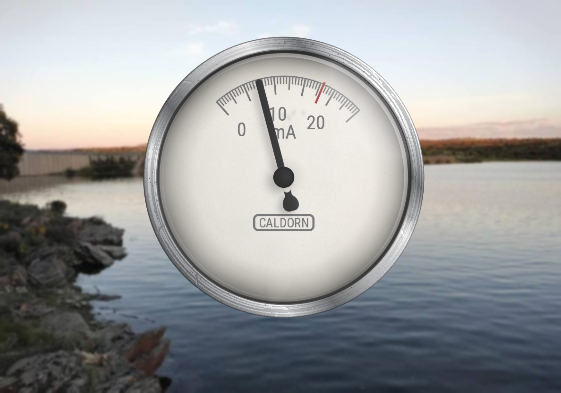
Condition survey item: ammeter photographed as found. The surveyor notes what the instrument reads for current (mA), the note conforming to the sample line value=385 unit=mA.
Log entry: value=7.5 unit=mA
